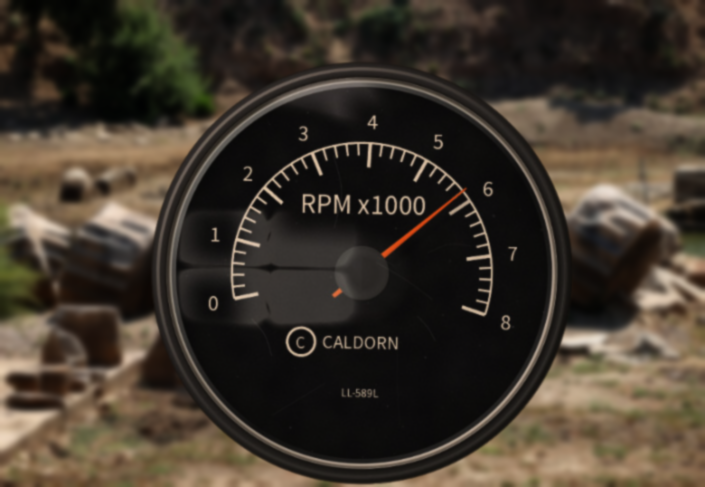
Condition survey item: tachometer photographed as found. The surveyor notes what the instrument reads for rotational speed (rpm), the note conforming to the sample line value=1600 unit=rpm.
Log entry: value=5800 unit=rpm
